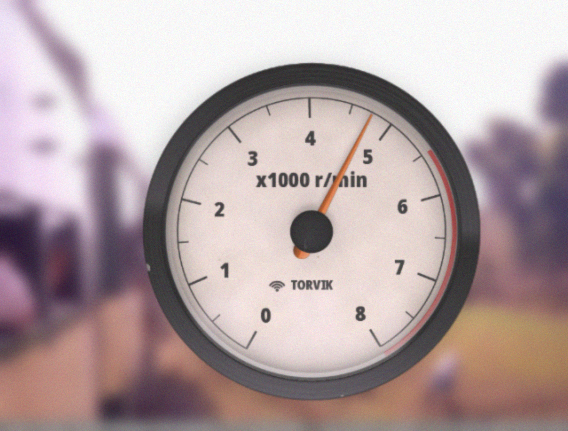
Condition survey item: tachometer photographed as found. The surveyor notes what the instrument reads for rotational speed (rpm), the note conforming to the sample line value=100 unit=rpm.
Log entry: value=4750 unit=rpm
